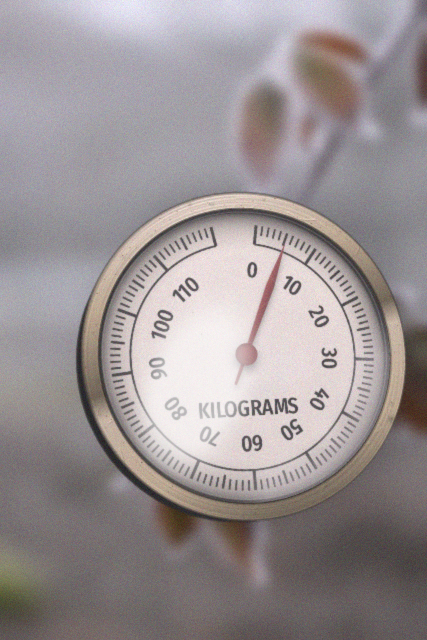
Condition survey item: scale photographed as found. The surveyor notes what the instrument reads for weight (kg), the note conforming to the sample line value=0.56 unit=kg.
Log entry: value=5 unit=kg
